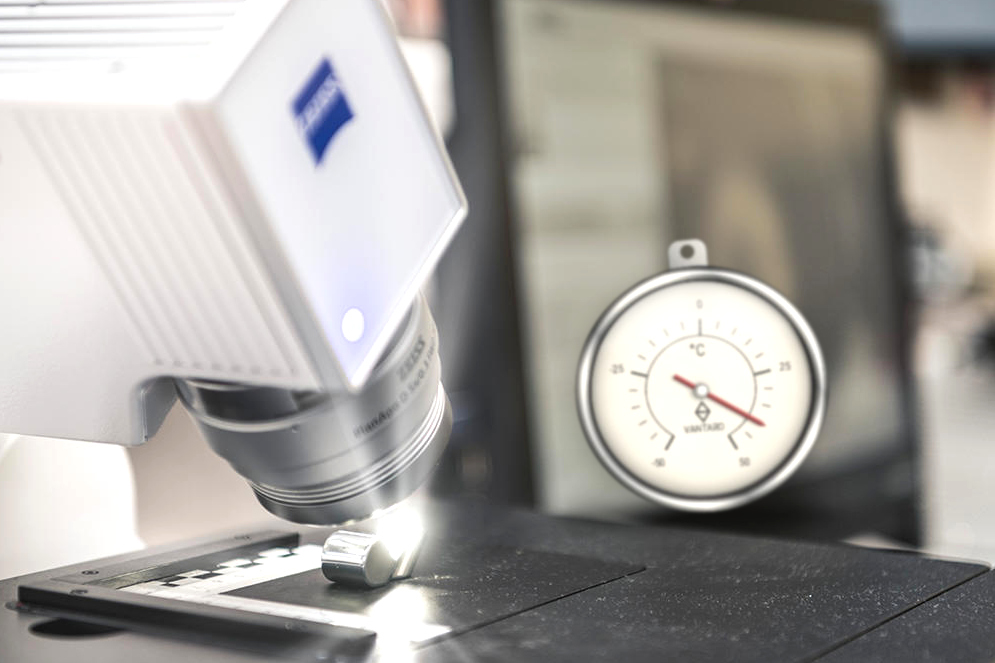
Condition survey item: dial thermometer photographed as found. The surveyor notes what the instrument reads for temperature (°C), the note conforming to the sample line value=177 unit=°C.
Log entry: value=40 unit=°C
